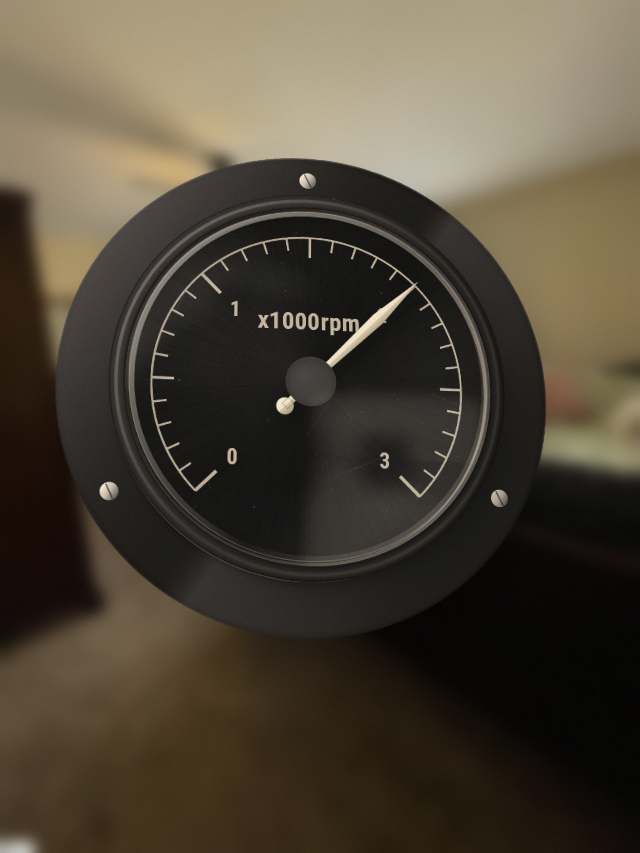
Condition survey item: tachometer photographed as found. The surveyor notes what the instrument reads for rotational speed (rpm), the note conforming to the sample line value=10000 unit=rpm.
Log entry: value=2000 unit=rpm
